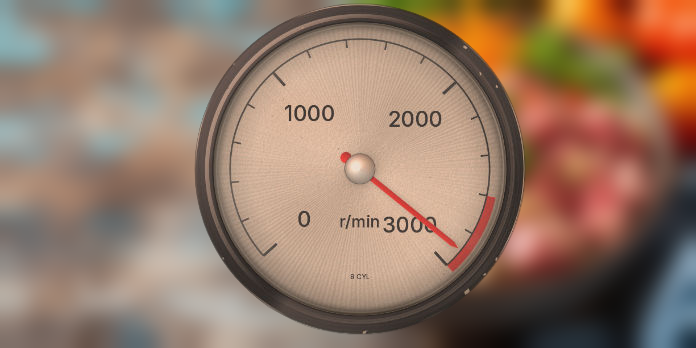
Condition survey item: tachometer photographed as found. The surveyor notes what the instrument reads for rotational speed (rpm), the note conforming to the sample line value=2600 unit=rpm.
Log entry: value=2900 unit=rpm
